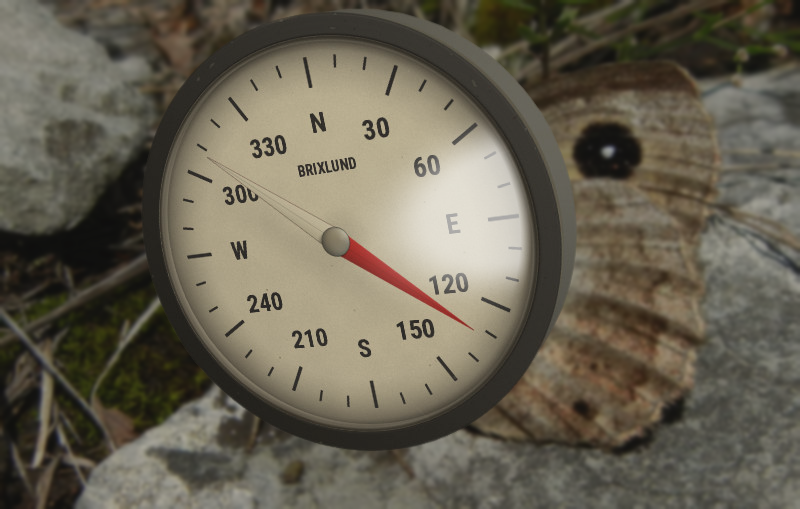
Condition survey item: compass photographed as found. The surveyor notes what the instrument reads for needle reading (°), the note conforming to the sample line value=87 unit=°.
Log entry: value=130 unit=°
